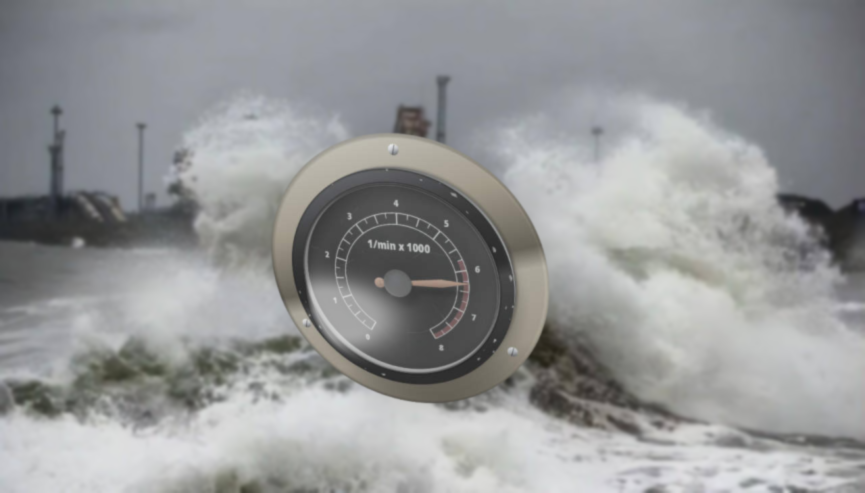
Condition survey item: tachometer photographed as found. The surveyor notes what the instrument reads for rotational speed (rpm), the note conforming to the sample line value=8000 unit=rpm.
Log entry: value=6250 unit=rpm
